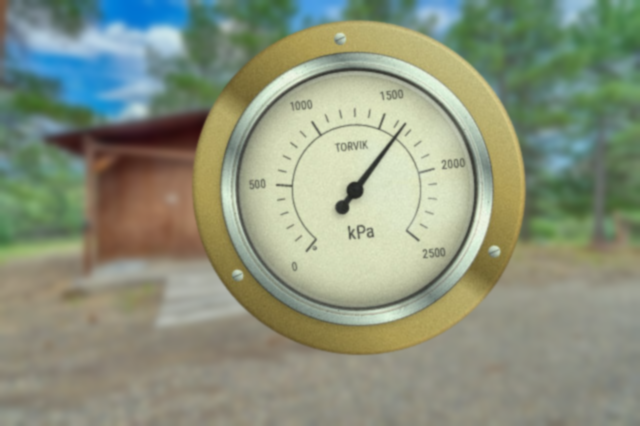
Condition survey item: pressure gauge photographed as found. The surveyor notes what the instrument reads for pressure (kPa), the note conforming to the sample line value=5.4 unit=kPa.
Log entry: value=1650 unit=kPa
